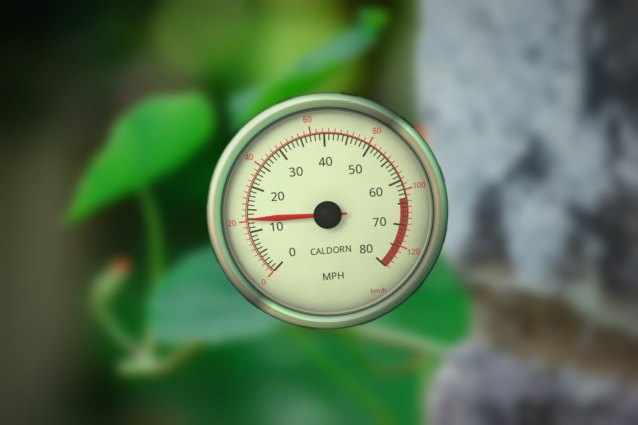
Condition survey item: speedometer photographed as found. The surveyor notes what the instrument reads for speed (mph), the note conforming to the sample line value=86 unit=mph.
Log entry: value=13 unit=mph
